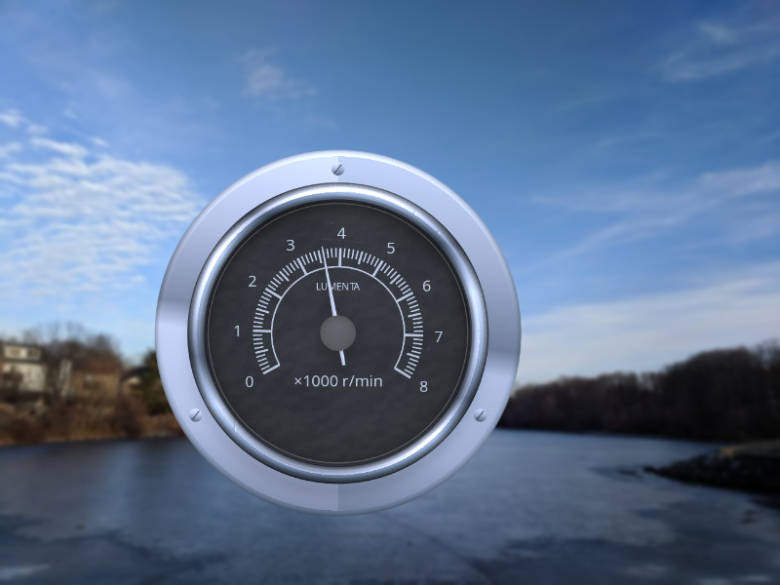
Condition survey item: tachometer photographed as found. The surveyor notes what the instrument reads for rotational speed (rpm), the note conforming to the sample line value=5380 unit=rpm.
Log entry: value=3600 unit=rpm
